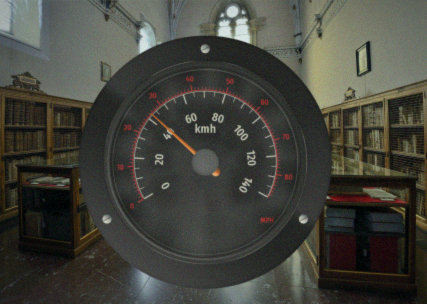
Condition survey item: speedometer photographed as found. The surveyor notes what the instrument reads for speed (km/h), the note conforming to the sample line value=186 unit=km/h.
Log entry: value=42.5 unit=km/h
